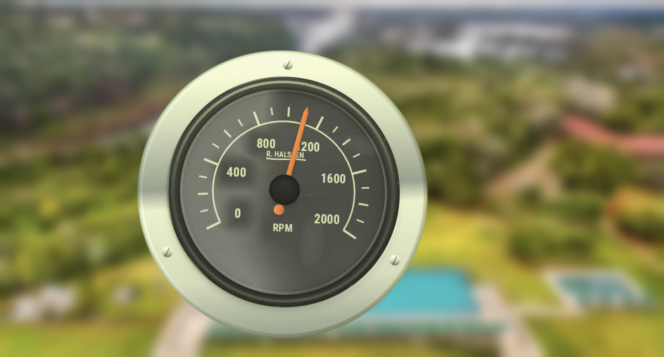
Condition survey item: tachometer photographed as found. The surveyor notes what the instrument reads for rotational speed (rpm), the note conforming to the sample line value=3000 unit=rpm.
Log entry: value=1100 unit=rpm
